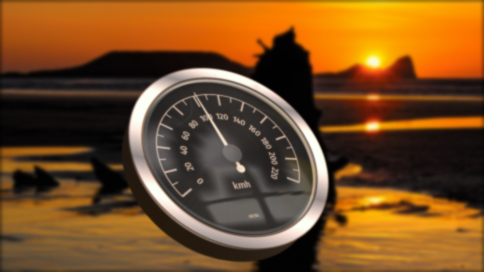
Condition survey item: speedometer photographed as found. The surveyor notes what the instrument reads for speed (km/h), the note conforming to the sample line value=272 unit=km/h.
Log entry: value=100 unit=km/h
